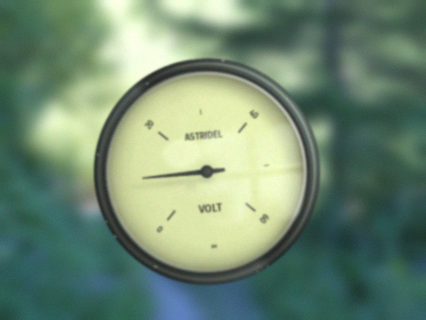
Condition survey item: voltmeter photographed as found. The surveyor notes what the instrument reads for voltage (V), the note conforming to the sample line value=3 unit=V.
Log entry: value=10 unit=V
